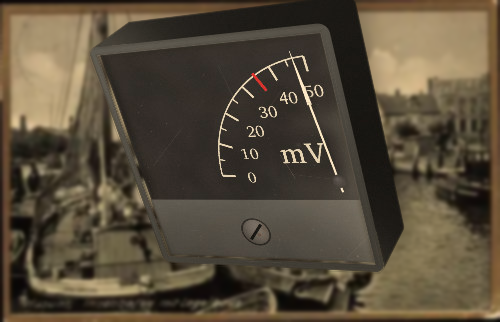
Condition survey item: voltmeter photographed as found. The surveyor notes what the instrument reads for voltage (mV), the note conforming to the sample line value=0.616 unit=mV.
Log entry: value=47.5 unit=mV
